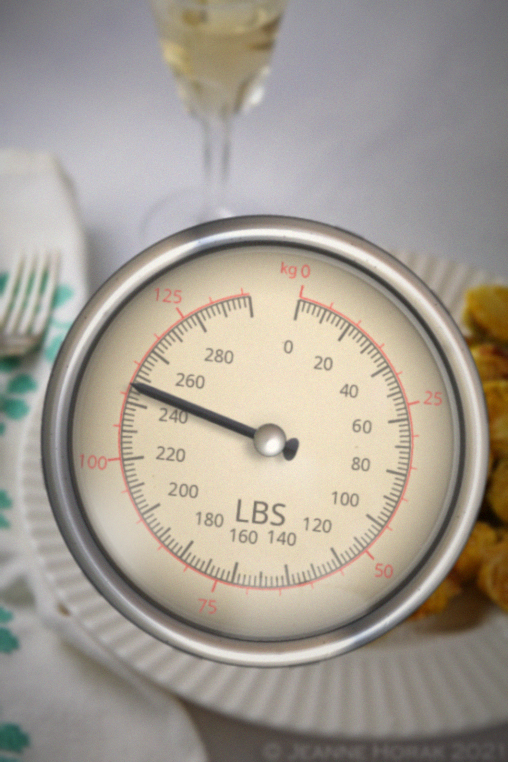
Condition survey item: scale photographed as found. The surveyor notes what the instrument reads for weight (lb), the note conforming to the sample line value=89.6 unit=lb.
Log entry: value=246 unit=lb
